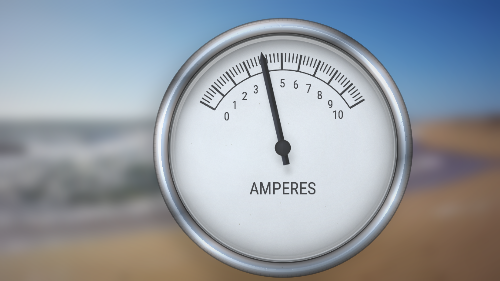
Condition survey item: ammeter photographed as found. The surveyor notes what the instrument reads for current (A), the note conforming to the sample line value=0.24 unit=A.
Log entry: value=4 unit=A
